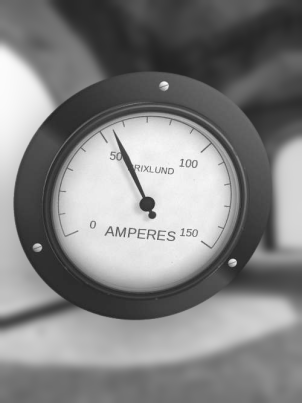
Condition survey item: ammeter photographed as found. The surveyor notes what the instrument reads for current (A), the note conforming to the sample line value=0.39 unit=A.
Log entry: value=55 unit=A
